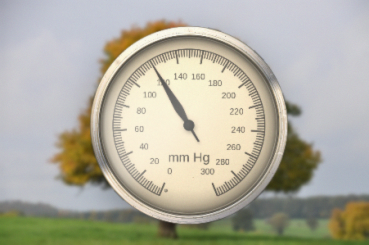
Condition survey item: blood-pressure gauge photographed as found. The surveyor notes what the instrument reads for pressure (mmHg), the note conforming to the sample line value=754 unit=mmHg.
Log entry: value=120 unit=mmHg
